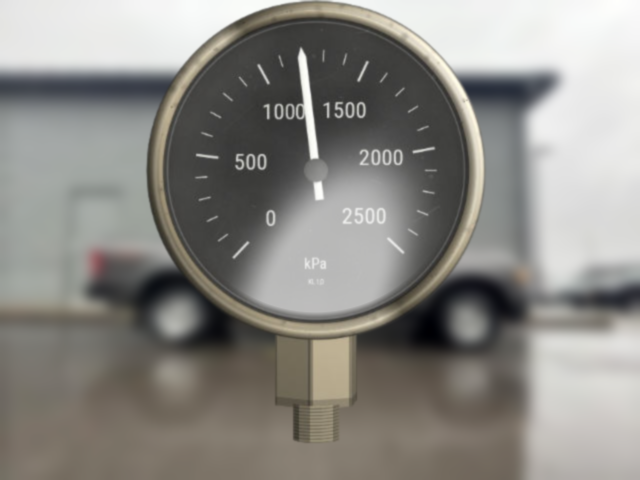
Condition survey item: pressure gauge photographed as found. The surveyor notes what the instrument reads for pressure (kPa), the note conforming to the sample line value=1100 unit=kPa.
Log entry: value=1200 unit=kPa
